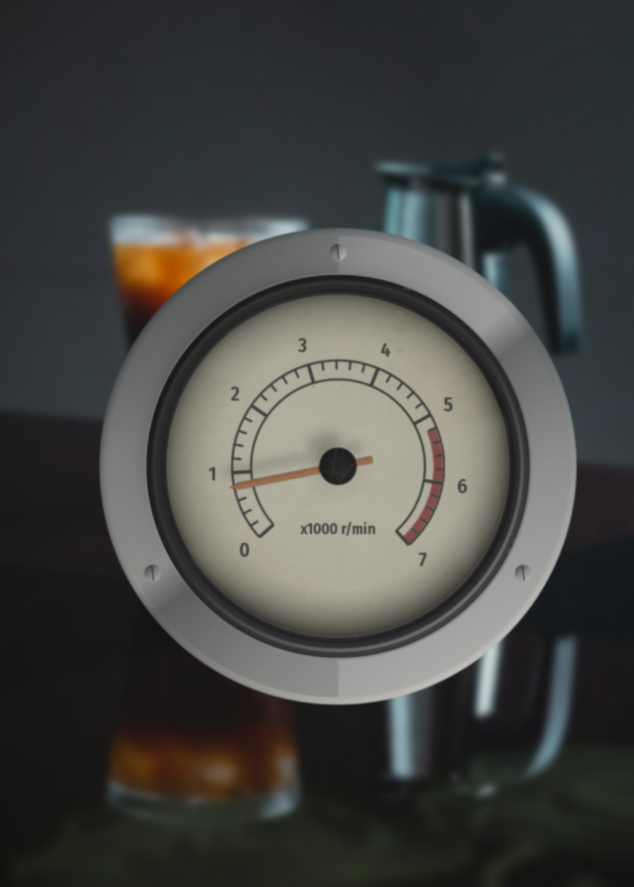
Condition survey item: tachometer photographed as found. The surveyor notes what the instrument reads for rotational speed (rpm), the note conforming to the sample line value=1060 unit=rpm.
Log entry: value=800 unit=rpm
